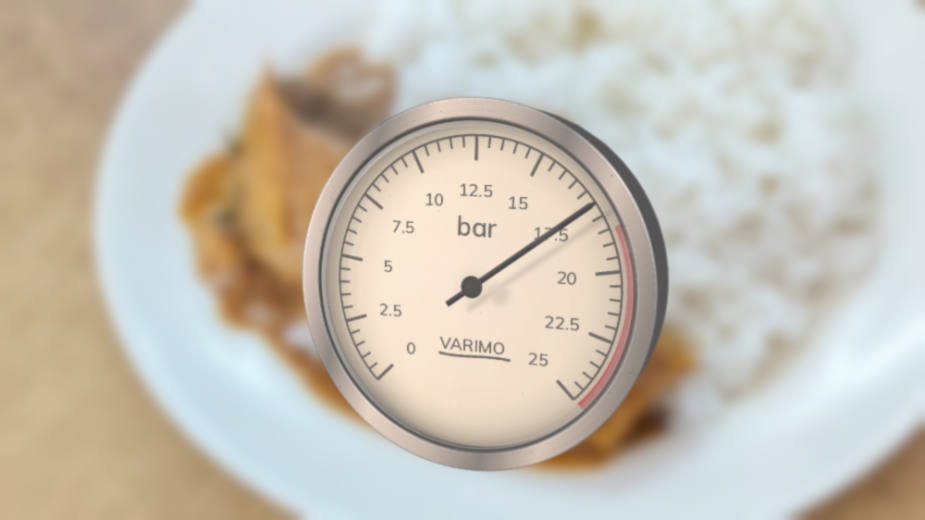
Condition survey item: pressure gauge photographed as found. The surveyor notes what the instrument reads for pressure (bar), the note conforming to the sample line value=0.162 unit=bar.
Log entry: value=17.5 unit=bar
